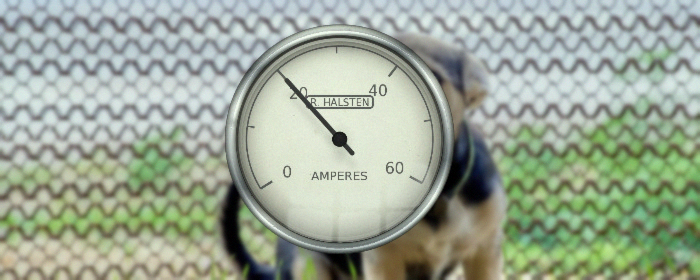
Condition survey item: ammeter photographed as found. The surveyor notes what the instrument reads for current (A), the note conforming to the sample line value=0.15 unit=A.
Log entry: value=20 unit=A
